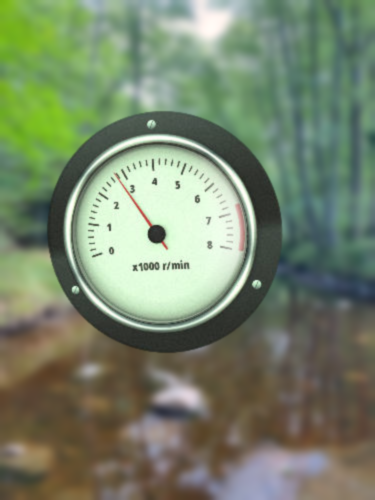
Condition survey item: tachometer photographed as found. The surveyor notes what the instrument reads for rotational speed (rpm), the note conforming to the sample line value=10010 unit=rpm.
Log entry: value=2800 unit=rpm
